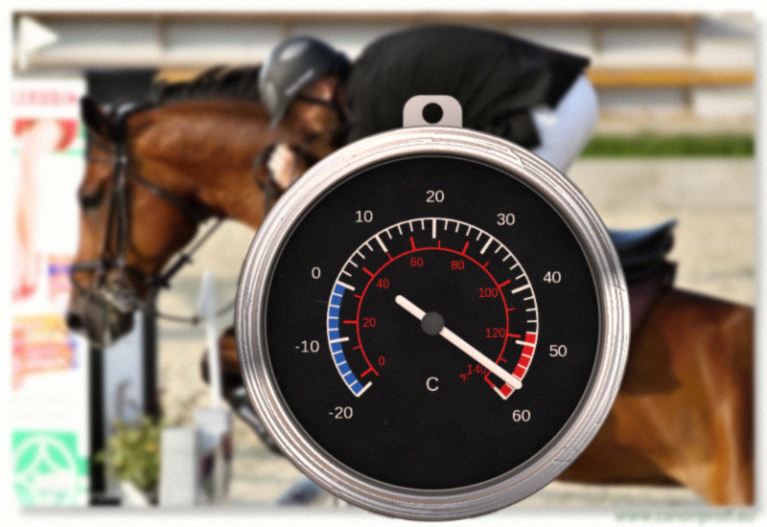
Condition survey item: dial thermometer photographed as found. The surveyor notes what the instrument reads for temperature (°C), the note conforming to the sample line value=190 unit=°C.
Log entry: value=57 unit=°C
